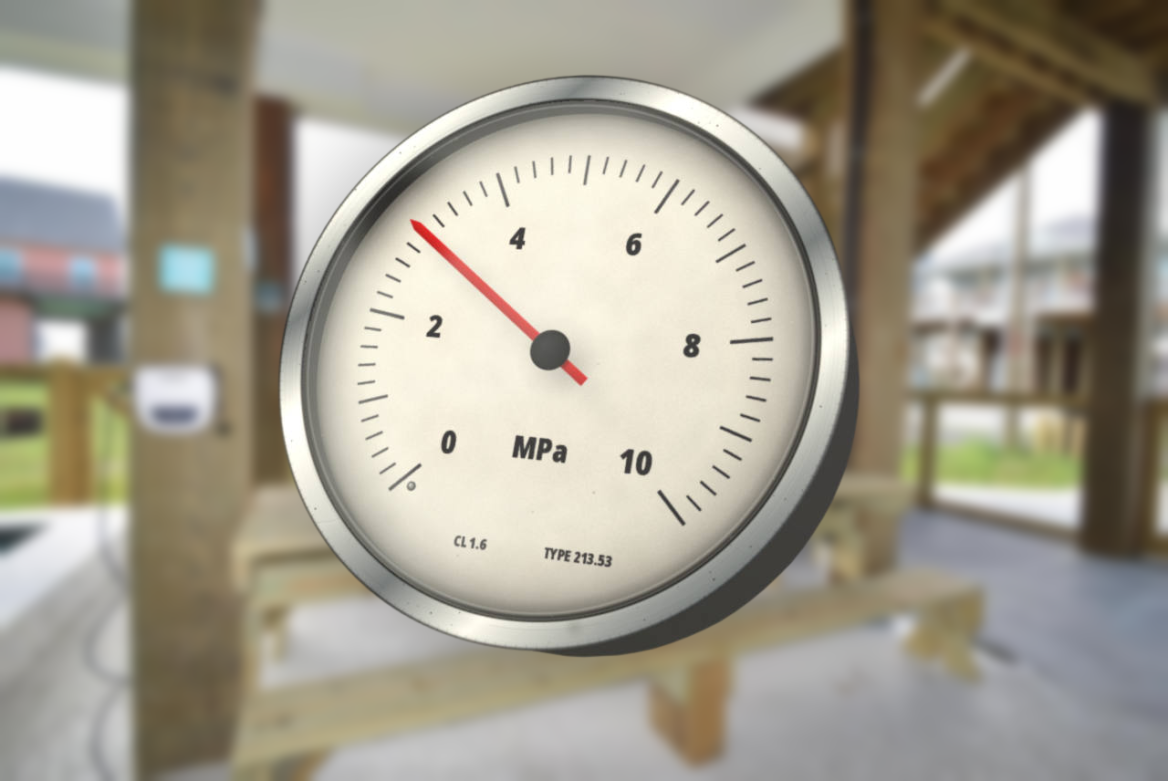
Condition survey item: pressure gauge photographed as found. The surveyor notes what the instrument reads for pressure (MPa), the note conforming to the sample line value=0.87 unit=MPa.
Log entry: value=3 unit=MPa
